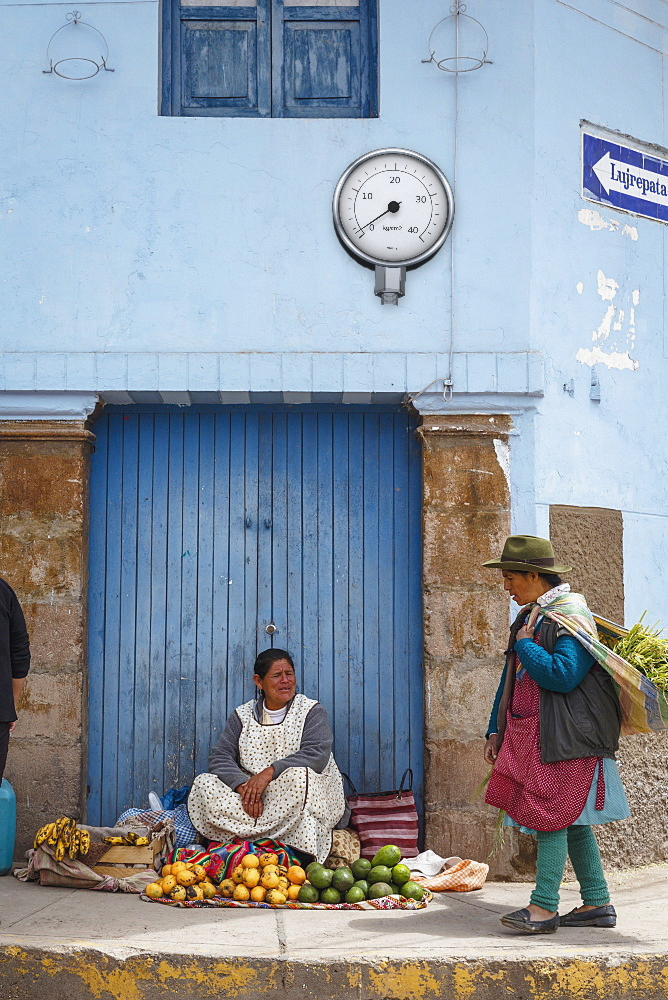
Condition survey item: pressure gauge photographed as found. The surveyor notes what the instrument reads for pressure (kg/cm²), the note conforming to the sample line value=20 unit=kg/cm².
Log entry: value=1 unit=kg/cm²
